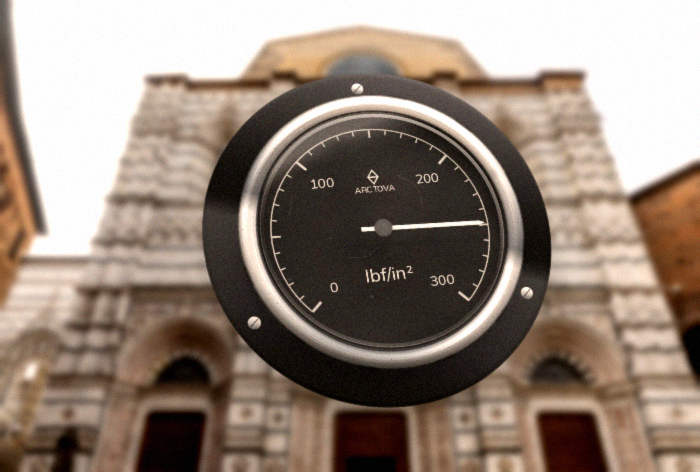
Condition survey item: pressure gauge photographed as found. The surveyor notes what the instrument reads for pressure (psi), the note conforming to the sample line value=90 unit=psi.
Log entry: value=250 unit=psi
